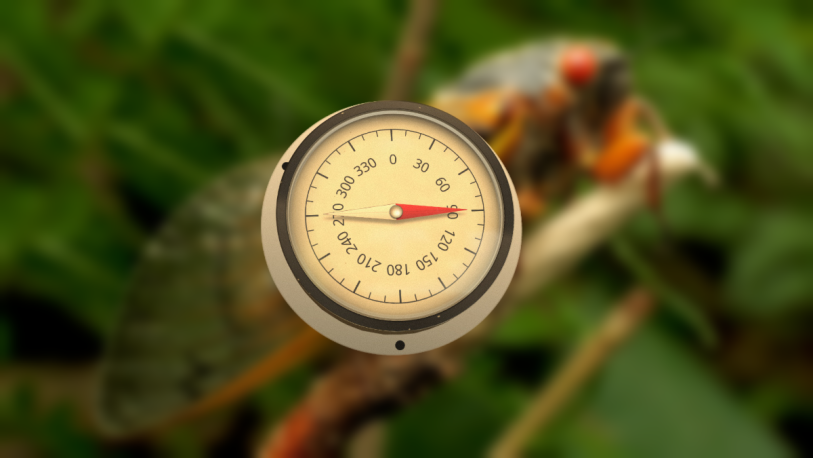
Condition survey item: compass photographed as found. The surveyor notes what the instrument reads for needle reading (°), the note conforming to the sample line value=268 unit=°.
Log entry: value=90 unit=°
